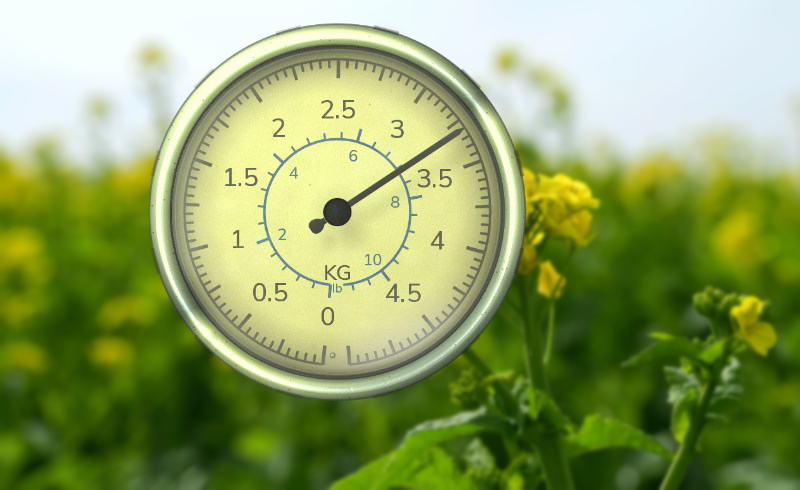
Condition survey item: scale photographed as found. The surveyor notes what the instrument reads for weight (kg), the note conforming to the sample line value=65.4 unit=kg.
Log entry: value=3.3 unit=kg
